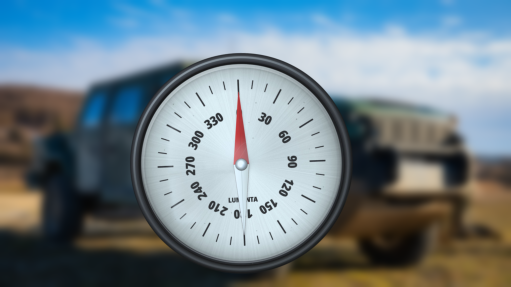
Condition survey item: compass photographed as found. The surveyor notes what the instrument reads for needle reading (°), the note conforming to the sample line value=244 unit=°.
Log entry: value=0 unit=°
